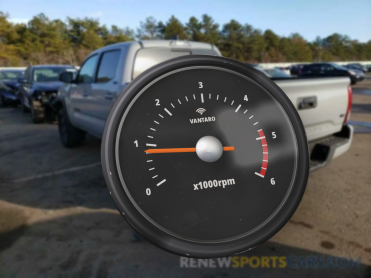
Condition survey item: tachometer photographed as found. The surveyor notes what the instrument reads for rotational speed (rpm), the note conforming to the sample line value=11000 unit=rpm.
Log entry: value=800 unit=rpm
